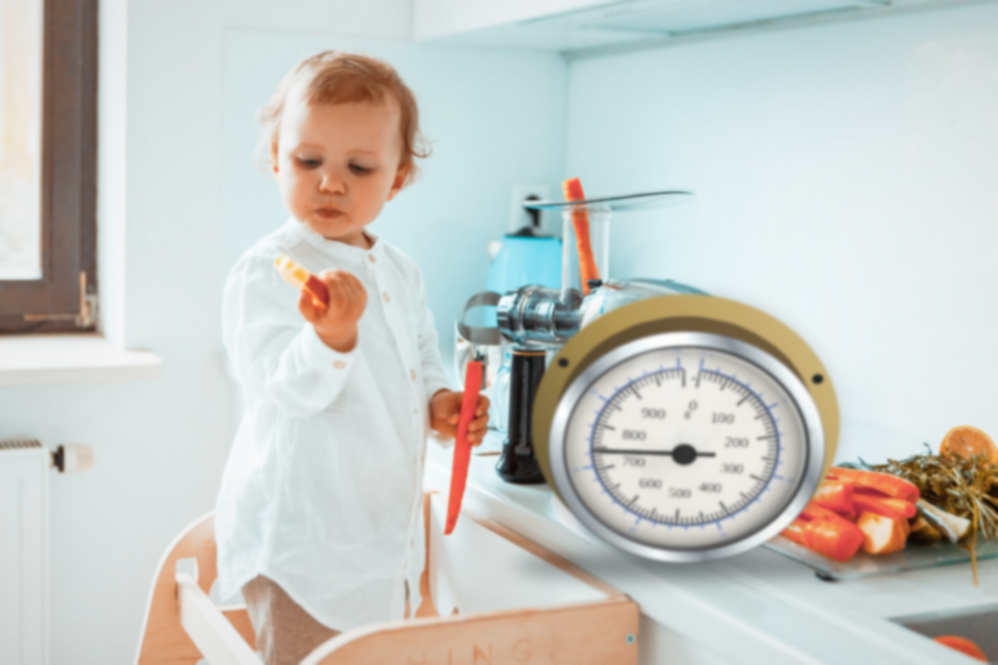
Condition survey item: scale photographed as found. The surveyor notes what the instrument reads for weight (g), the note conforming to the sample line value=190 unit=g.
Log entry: value=750 unit=g
